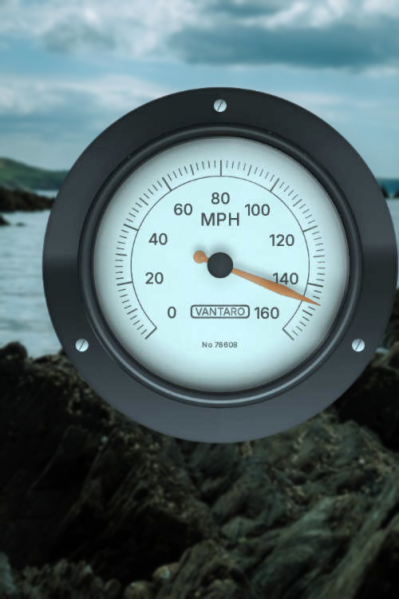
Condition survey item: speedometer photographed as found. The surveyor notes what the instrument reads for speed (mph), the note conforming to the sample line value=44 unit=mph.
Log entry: value=146 unit=mph
